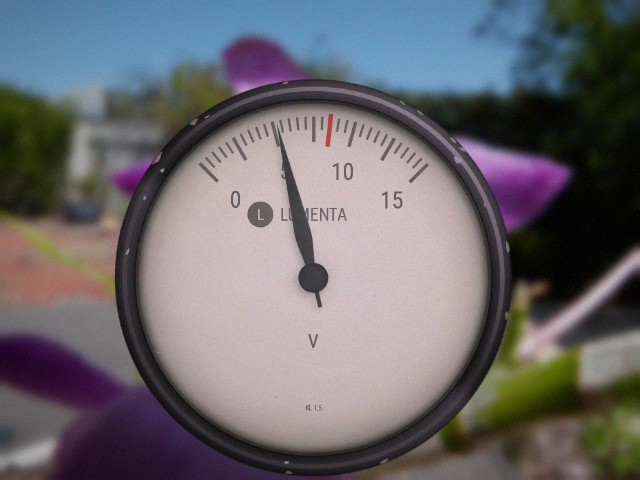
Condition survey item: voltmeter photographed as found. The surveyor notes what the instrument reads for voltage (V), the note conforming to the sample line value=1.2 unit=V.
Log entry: value=5.25 unit=V
